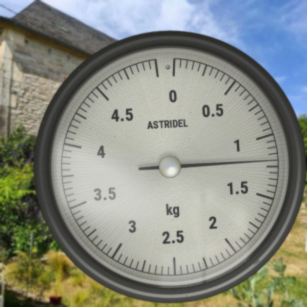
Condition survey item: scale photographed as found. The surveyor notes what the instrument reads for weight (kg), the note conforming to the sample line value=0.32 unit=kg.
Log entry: value=1.2 unit=kg
